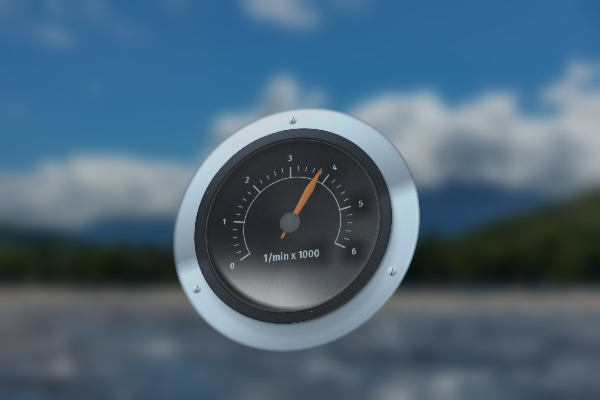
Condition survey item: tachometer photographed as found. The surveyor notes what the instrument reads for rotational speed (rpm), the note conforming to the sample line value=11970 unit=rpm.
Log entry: value=3800 unit=rpm
